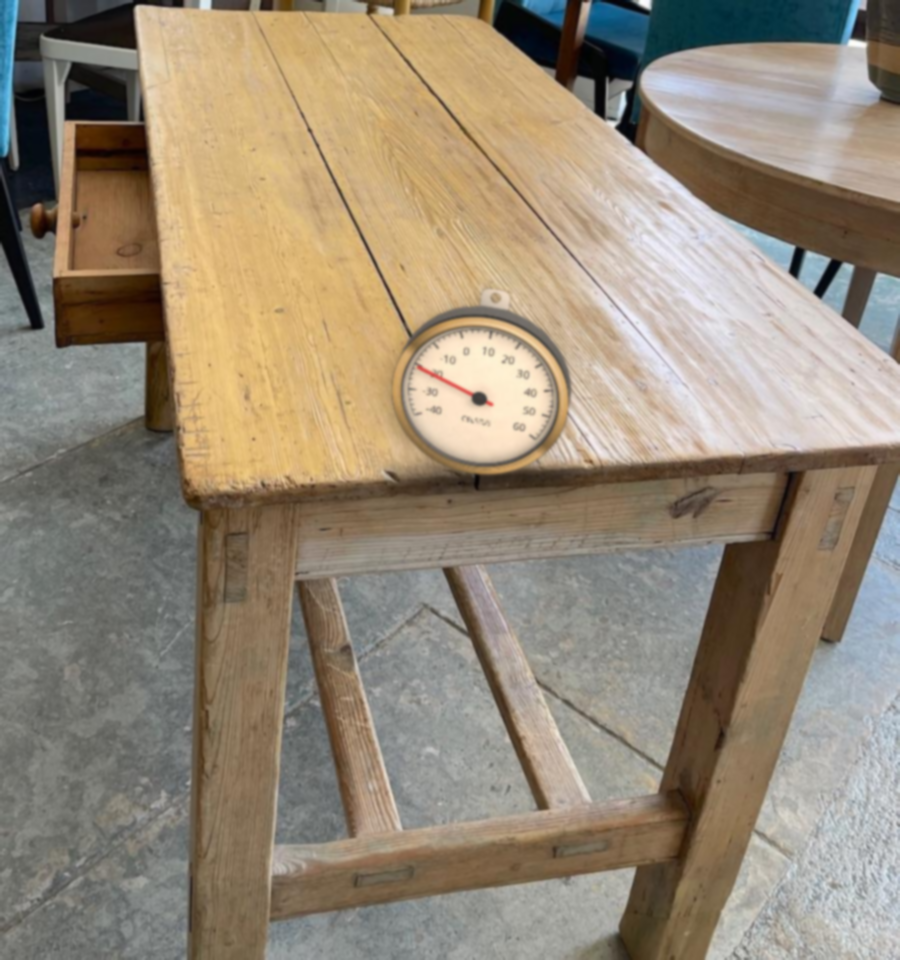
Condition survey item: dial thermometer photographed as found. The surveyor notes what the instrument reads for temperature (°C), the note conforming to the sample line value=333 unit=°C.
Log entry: value=-20 unit=°C
